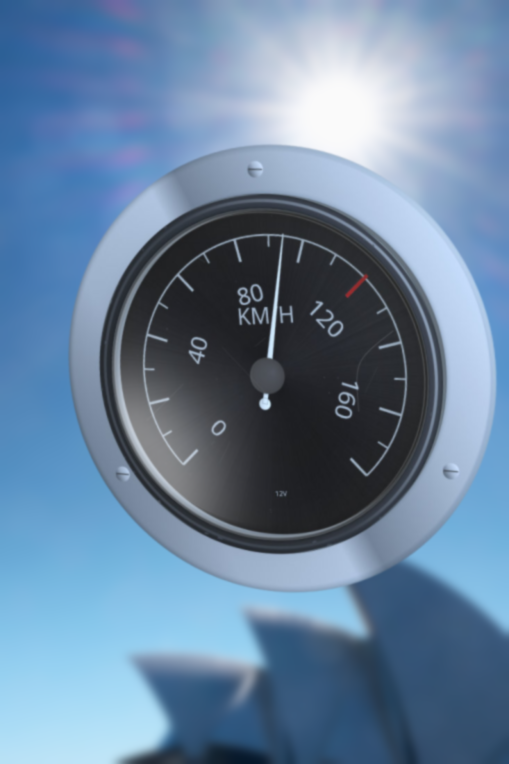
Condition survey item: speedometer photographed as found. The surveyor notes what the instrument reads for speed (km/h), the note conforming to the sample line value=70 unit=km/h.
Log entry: value=95 unit=km/h
